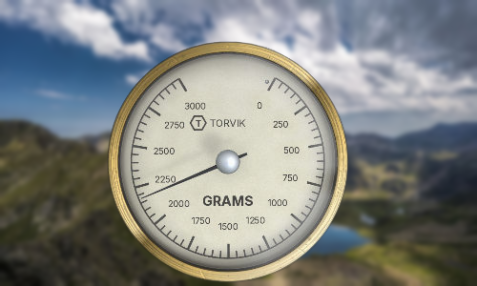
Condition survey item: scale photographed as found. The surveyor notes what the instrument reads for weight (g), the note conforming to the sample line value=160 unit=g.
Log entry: value=2175 unit=g
